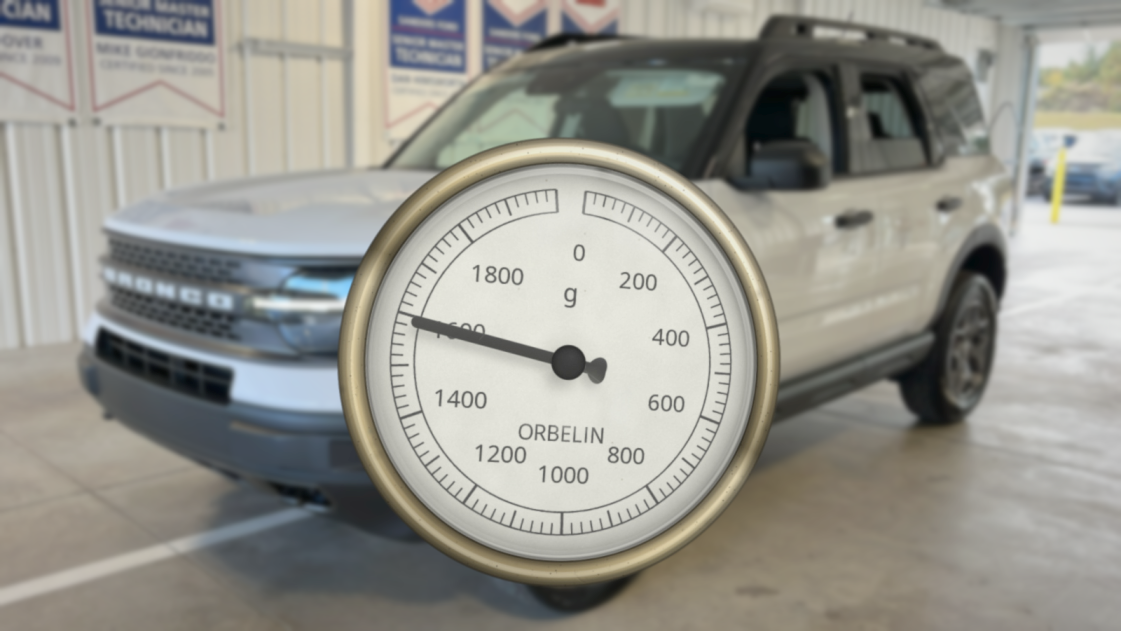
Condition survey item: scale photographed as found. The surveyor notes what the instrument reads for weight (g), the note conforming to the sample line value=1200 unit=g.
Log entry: value=1590 unit=g
